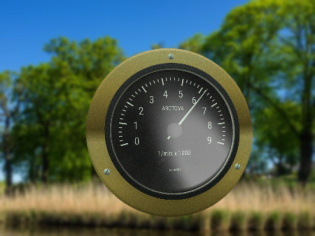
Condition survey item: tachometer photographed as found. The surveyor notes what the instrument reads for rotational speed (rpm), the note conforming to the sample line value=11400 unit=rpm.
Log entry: value=6200 unit=rpm
